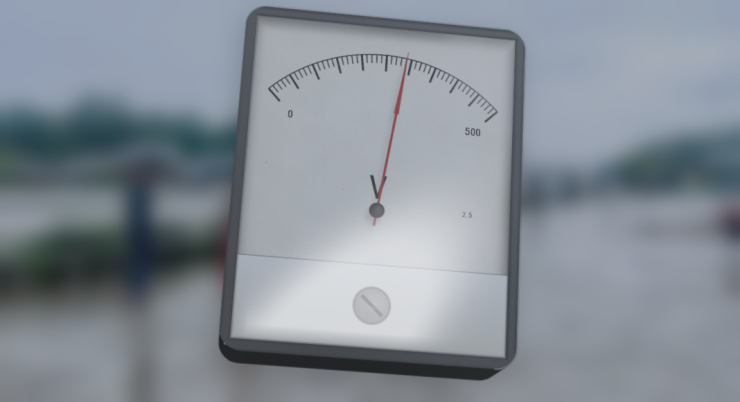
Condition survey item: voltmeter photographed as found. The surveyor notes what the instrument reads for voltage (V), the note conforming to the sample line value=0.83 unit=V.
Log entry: value=290 unit=V
